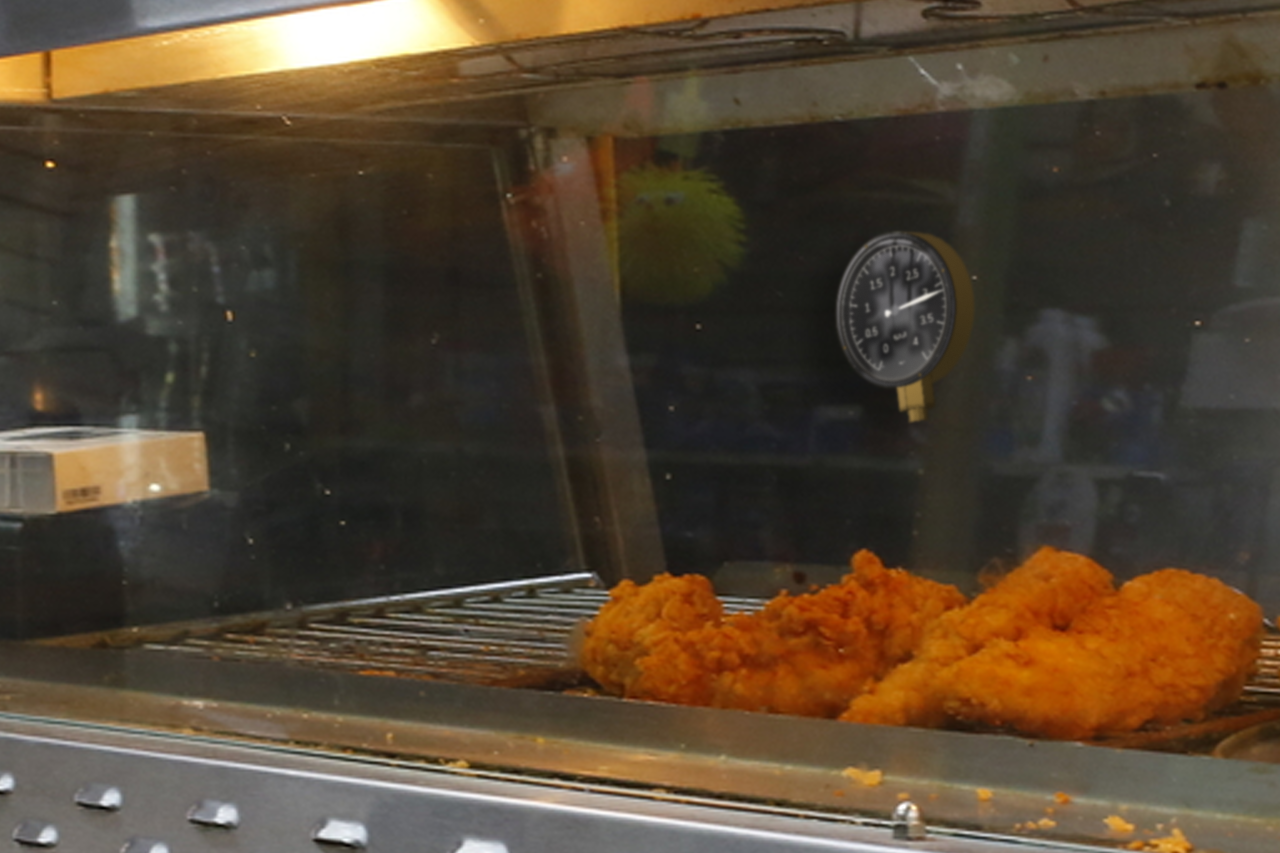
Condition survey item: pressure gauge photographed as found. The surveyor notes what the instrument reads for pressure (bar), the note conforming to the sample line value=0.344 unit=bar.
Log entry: value=3.1 unit=bar
